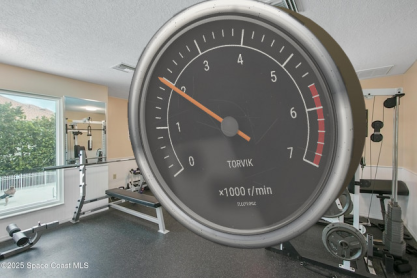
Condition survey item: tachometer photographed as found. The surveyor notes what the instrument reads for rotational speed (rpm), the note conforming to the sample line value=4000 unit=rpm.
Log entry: value=2000 unit=rpm
